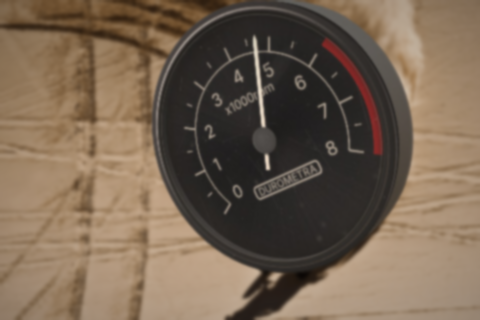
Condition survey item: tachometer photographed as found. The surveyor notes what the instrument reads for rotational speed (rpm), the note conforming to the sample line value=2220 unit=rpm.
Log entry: value=4750 unit=rpm
